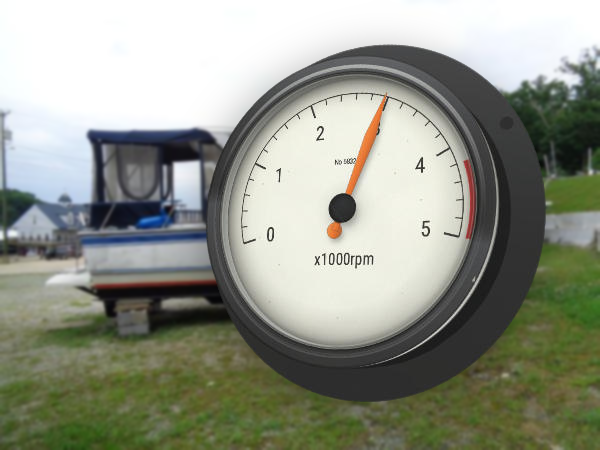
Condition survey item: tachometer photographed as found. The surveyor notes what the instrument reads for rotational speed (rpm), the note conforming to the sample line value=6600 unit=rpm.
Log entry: value=3000 unit=rpm
